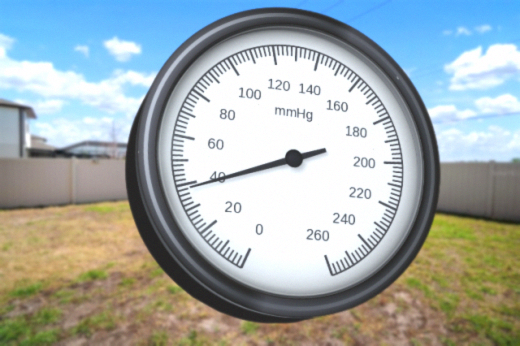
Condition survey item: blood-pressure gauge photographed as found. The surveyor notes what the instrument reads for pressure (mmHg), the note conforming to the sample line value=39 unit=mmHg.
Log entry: value=38 unit=mmHg
